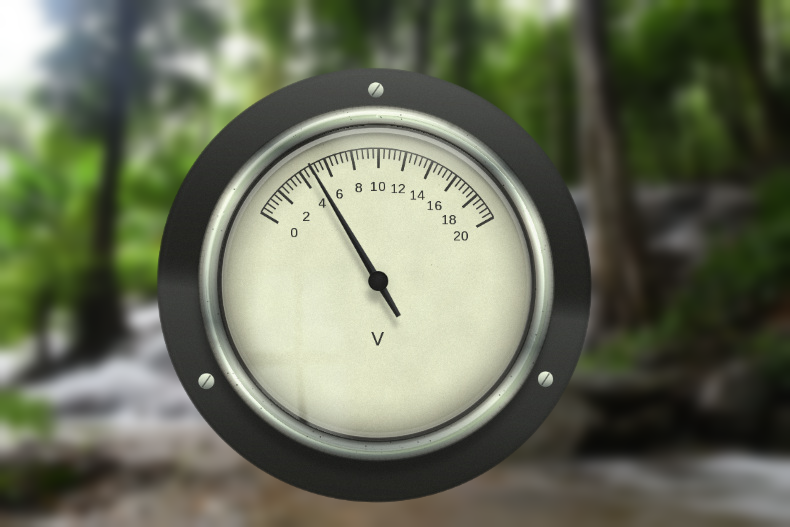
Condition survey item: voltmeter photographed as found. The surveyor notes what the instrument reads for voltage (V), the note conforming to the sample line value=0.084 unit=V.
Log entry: value=4.8 unit=V
